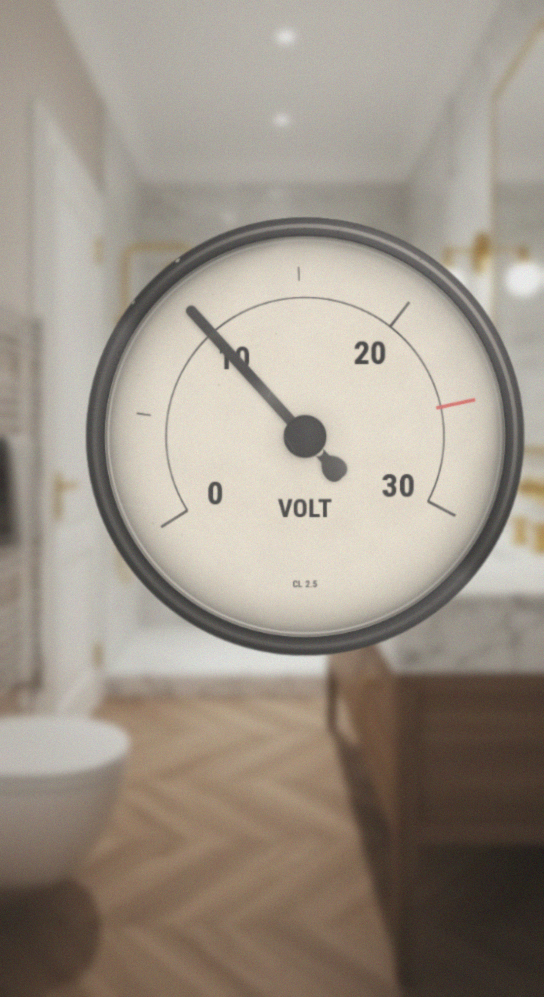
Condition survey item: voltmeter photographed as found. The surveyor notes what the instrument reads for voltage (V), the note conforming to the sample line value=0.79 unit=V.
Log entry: value=10 unit=V
